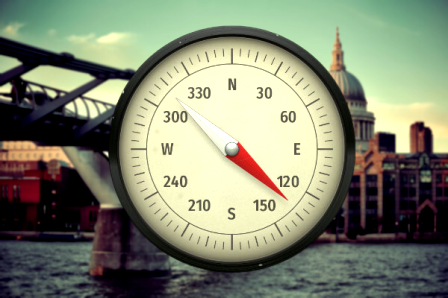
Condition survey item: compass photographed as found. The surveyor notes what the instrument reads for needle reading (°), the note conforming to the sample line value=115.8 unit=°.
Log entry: value=132.5 unit=°
